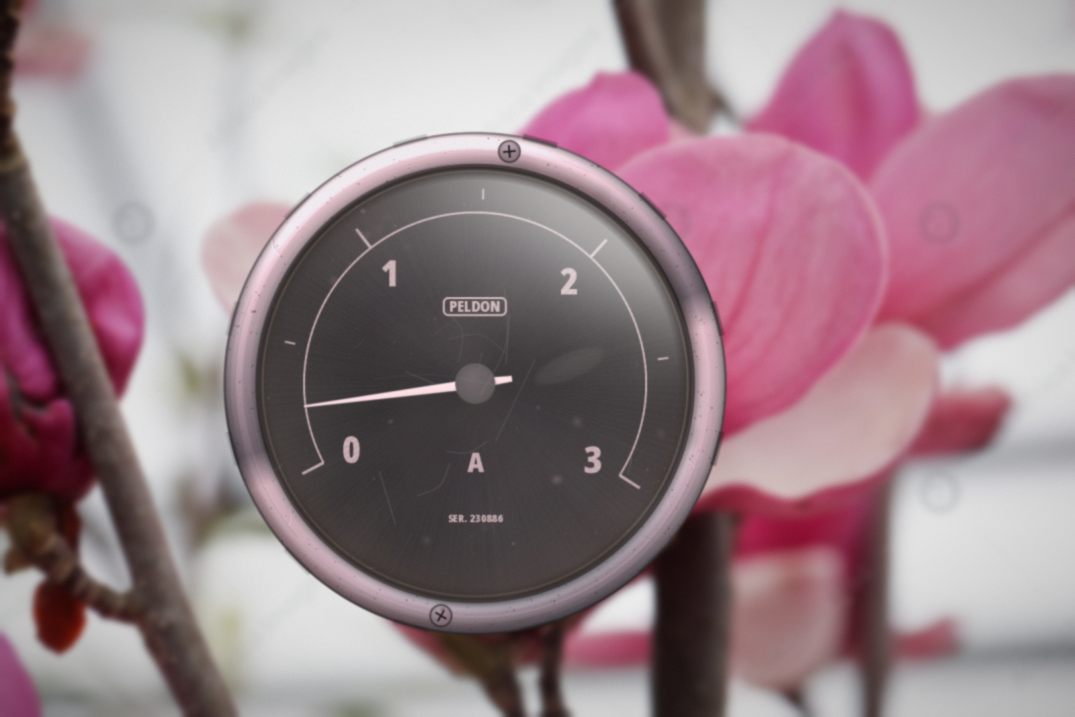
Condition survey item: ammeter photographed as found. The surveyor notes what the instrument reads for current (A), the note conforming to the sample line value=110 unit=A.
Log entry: value=0.25 unit=A
